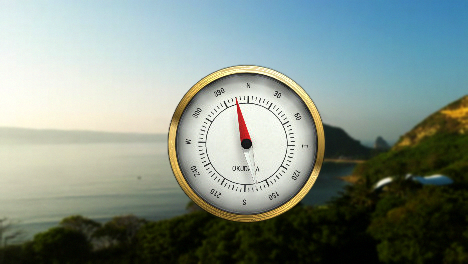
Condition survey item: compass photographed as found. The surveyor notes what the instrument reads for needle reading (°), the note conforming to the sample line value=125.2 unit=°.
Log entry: value=345 unit=°
